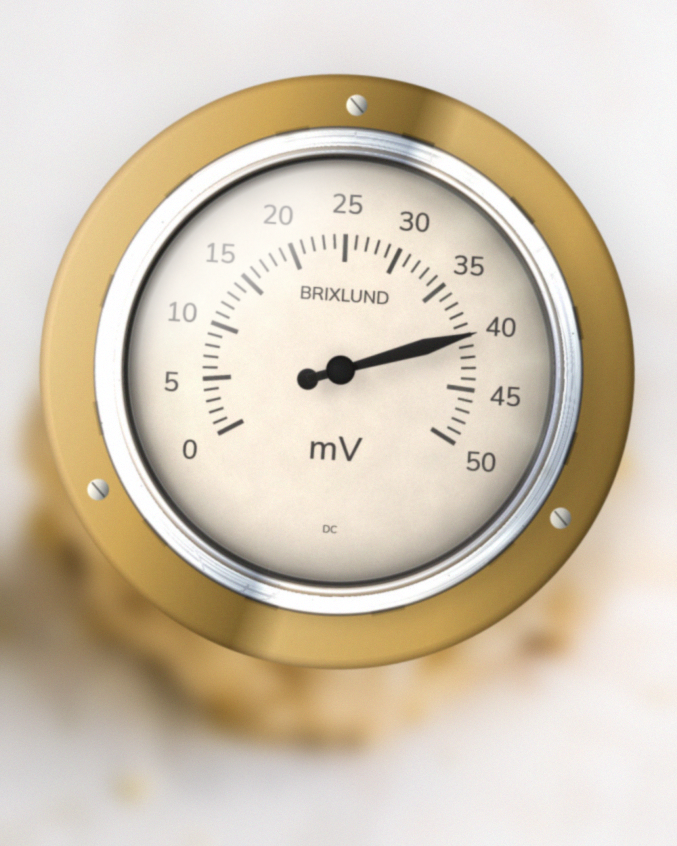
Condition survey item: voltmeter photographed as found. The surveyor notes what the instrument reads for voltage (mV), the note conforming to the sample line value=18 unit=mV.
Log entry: value=40 unit=mV
